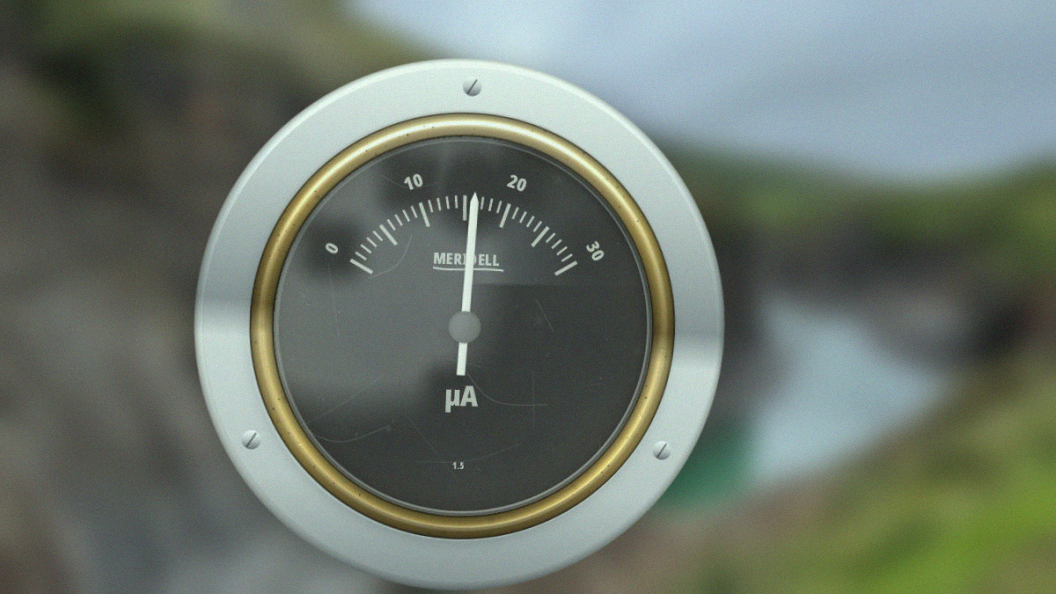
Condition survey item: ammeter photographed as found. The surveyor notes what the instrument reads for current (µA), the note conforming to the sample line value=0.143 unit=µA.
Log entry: value=16 unit=µA
